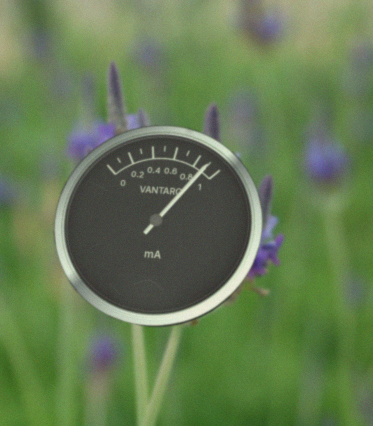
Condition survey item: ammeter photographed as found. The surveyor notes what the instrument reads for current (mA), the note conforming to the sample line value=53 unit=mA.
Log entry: value=0.9 unit=mA
